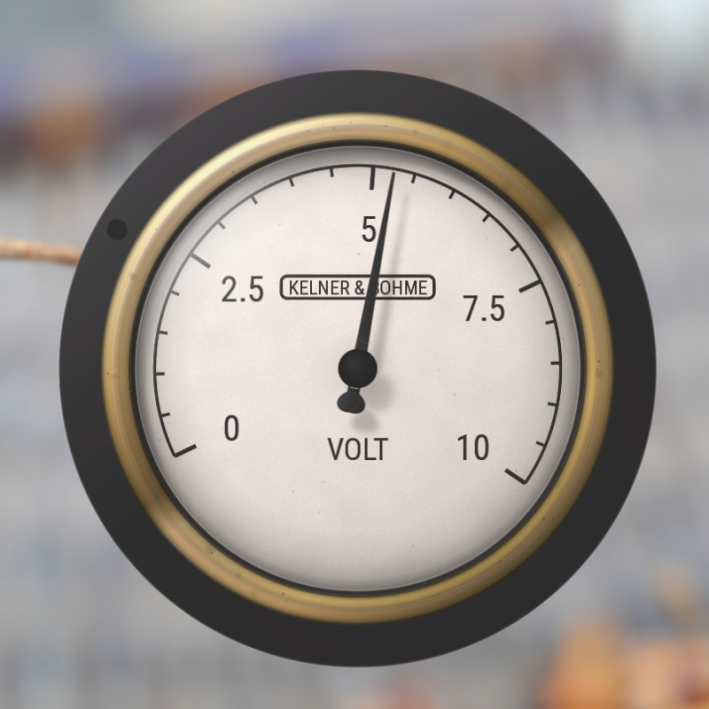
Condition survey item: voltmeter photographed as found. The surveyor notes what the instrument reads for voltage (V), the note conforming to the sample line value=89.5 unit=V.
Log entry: value=5.25 unit=V
